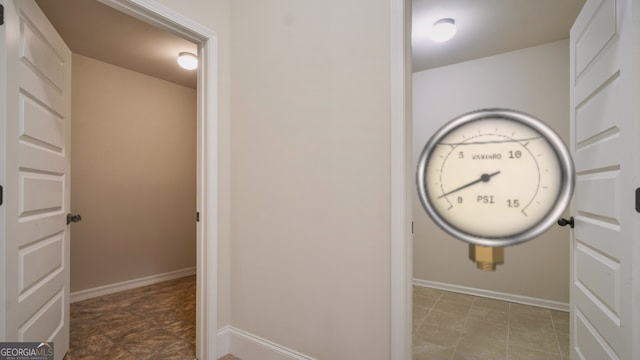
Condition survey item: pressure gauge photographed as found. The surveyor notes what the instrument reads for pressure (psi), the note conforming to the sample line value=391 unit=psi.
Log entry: value=1 unit=psi
